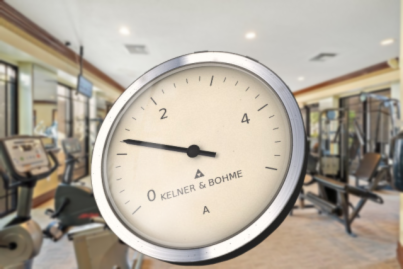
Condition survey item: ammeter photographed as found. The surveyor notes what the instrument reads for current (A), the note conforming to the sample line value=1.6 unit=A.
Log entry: value=1.2 unit=A
